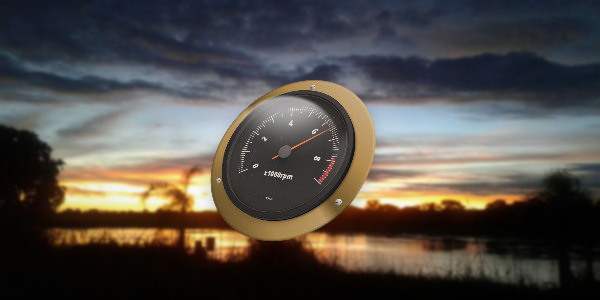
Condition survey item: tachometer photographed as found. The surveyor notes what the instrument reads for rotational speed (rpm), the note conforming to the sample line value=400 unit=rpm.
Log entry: value=6500 unit=rpm
